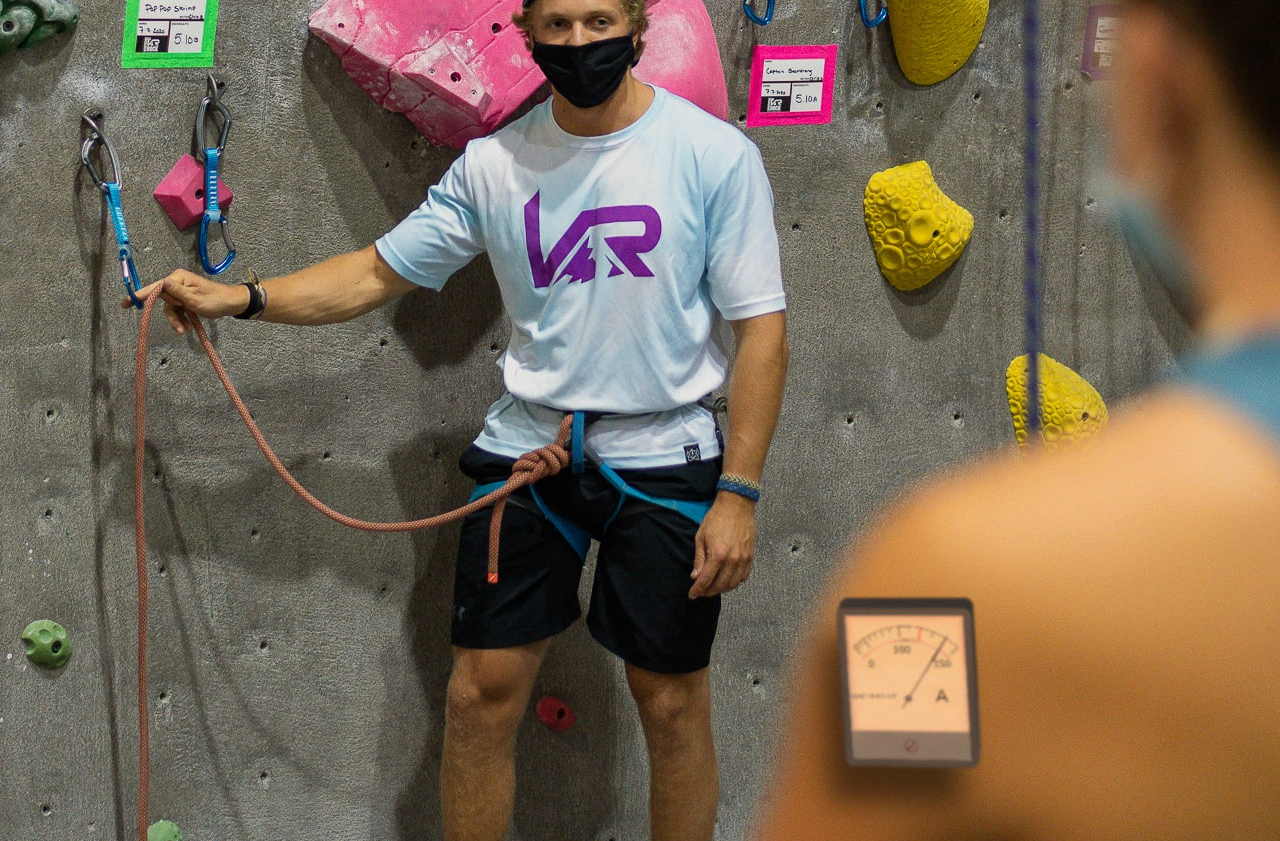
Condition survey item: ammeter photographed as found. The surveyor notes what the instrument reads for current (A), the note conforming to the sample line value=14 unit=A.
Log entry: value=140 unit=A
